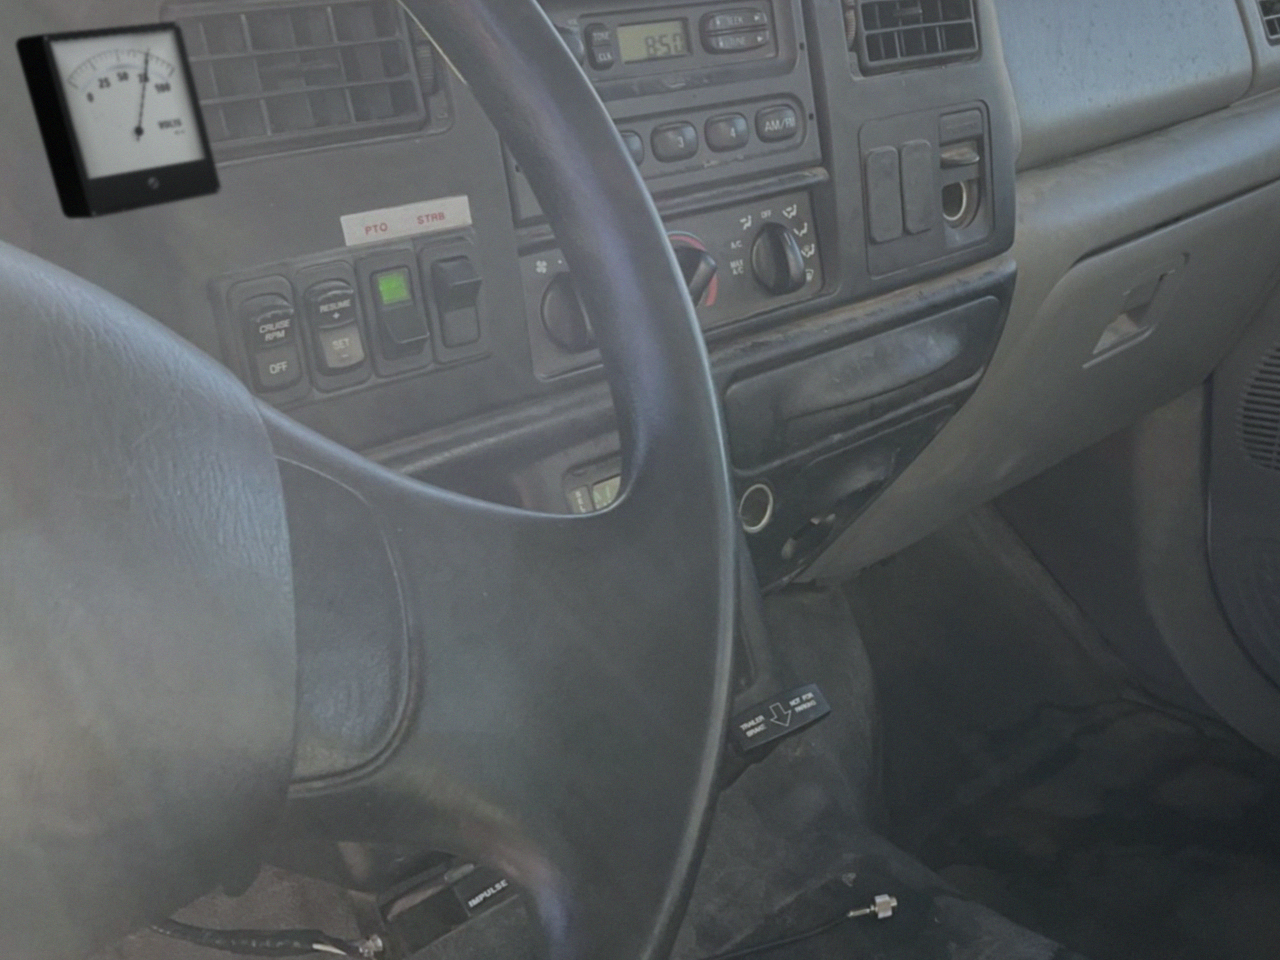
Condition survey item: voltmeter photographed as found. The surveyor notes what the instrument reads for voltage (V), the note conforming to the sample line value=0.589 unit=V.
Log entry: value=75 unit=V
